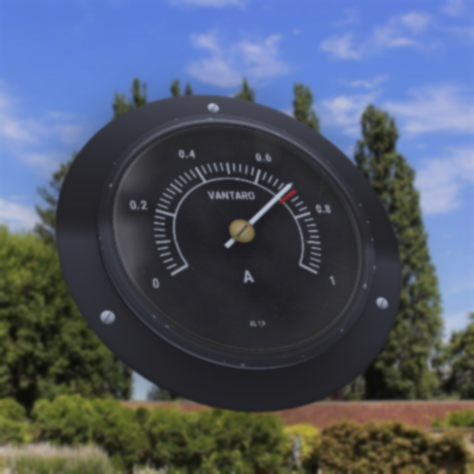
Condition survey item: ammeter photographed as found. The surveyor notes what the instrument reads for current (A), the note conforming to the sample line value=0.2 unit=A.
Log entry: value=0.7 unit=A
